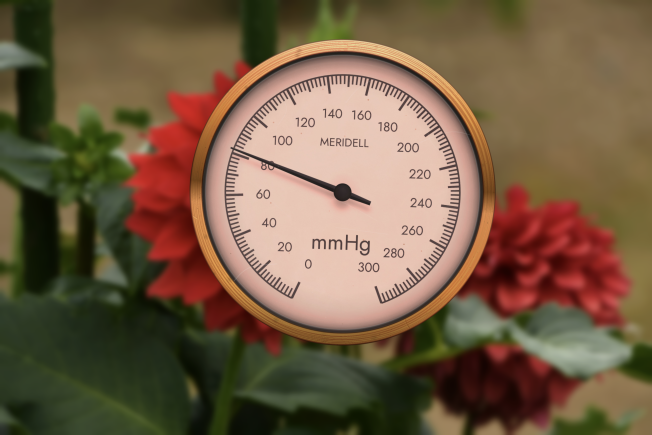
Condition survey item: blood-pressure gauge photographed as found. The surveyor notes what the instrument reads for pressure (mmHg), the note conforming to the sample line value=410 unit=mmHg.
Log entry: value=82 unit=mmHg
